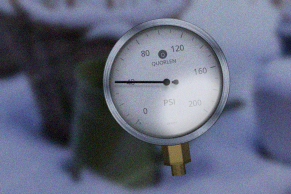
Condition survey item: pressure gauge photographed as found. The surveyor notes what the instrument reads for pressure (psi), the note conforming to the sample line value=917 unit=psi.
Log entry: value=40 unit=psi
